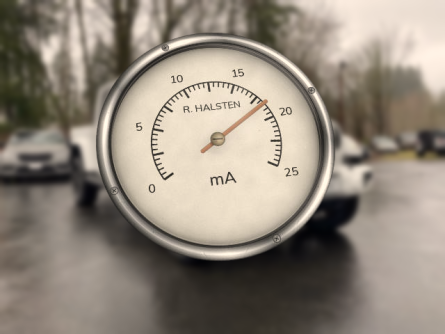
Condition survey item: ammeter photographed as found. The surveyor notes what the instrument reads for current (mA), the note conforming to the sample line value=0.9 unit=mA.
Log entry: value=18.5 unit=mA
